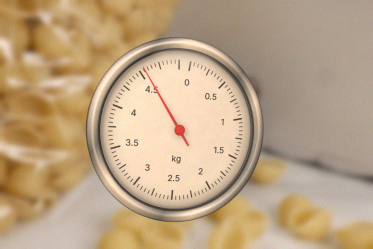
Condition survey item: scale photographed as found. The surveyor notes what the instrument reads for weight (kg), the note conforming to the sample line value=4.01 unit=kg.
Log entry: value=4.55 unit=kg
